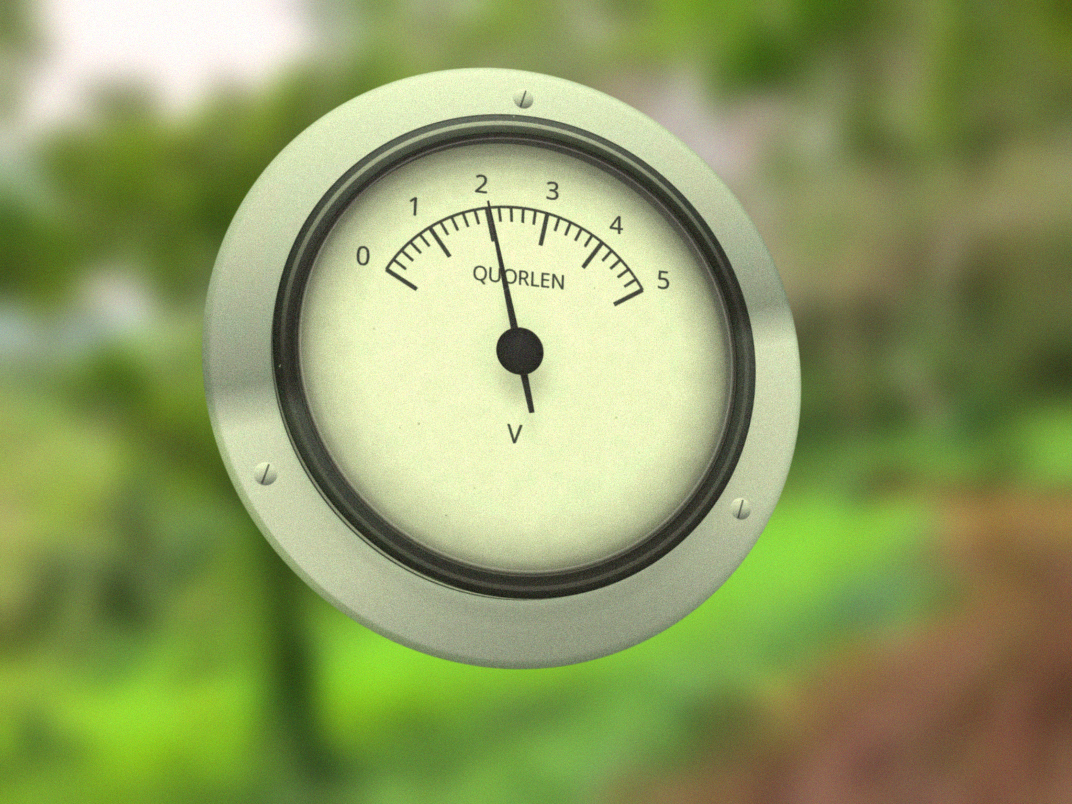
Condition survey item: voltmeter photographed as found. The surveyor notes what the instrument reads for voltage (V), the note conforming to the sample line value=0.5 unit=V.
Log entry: value=2 unit=V
